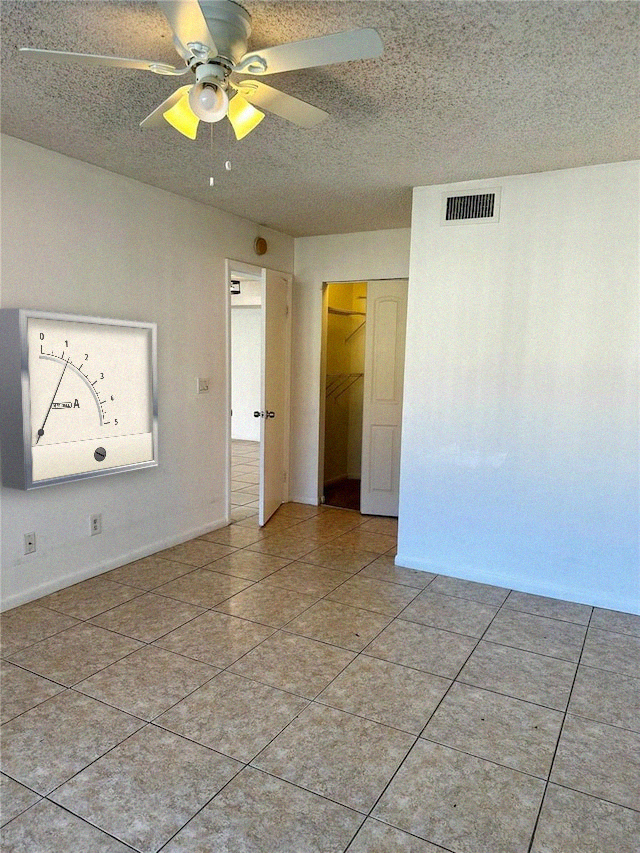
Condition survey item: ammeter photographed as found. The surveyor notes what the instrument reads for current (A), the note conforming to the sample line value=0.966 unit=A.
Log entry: value=1.25 unit=A
